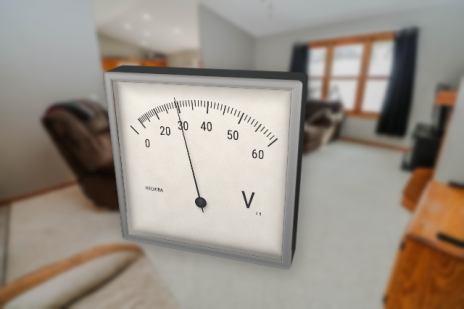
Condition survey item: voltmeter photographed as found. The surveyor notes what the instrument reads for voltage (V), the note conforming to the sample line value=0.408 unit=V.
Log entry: value=30 unit=V
